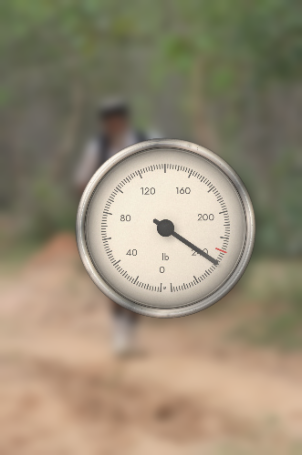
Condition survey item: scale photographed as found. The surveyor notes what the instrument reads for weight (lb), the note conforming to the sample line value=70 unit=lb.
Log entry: value=240 unit=lb
